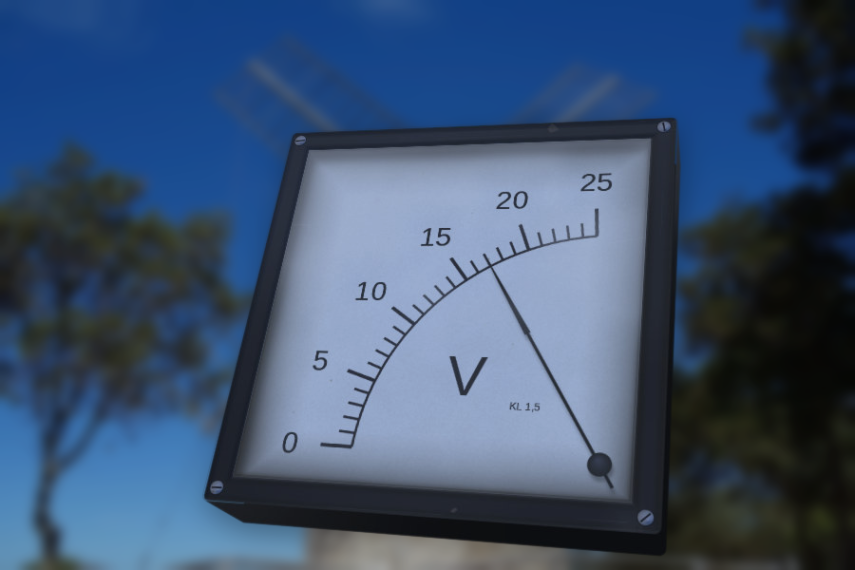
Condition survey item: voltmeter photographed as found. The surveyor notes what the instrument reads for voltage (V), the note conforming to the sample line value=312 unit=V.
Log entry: value=17 unit=V
